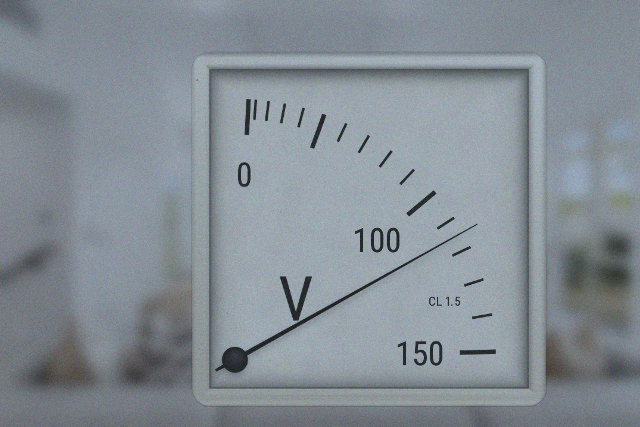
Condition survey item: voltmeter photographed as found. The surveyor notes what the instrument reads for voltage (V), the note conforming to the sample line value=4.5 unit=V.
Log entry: value=115 unit=V
